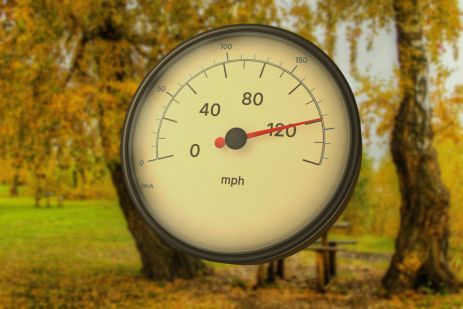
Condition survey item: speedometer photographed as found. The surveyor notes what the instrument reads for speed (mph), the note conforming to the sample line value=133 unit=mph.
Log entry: value=120 unit=mph
